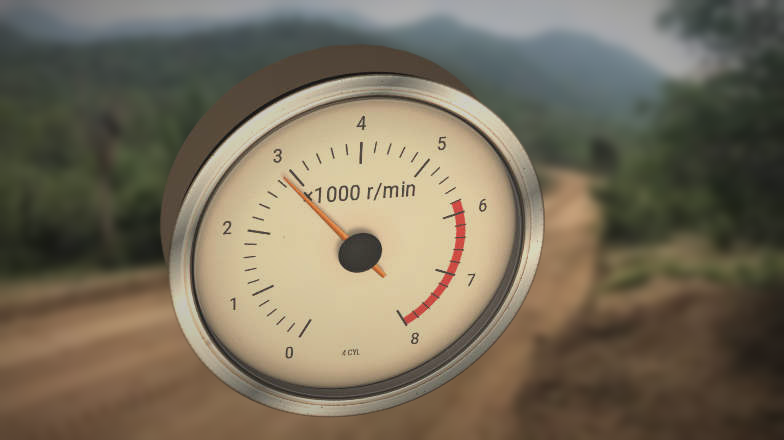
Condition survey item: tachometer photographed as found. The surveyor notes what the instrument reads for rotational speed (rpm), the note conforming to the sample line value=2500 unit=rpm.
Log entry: value=2900 unit=rpm
